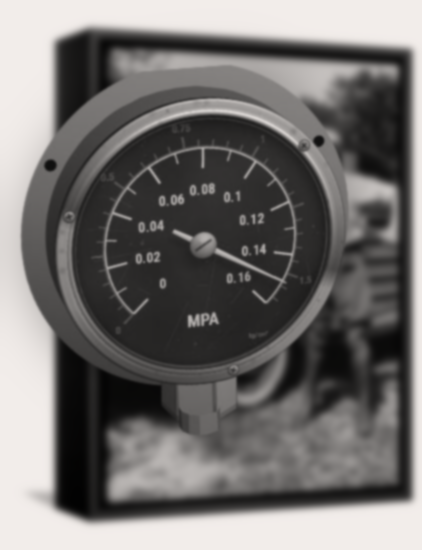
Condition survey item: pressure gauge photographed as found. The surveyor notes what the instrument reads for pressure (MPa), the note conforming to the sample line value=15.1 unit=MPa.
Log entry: value=0.15 unit=MPa
